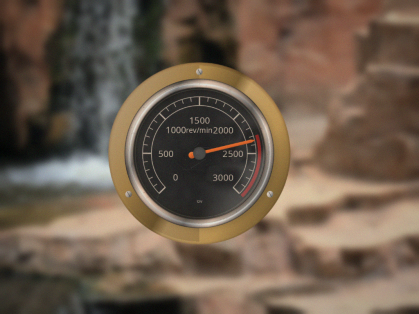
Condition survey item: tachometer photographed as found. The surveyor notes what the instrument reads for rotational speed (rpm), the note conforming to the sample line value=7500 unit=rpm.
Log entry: value=2350 unit=rpm
